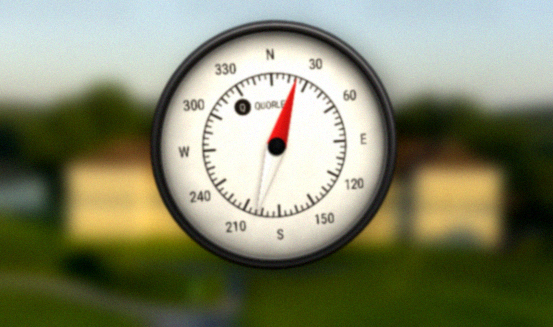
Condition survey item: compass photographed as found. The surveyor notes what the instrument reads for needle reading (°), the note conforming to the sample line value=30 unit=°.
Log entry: value=20 unit=°
